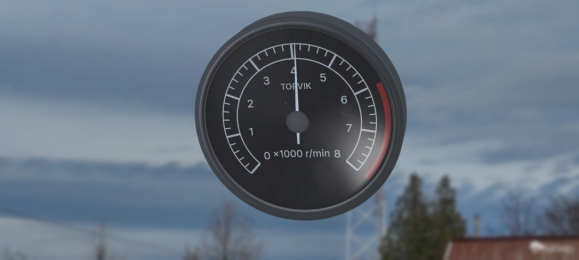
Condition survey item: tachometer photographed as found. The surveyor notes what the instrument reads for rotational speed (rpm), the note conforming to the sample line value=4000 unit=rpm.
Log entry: value=4100 unit=rpm
